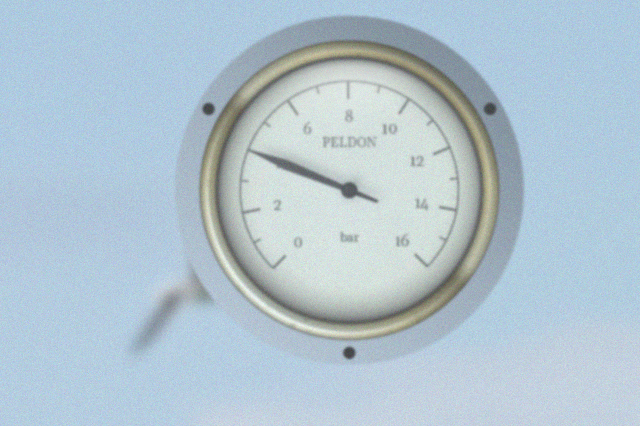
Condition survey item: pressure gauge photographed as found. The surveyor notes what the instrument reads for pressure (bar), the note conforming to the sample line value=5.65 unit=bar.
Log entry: value=4 unit=bar
